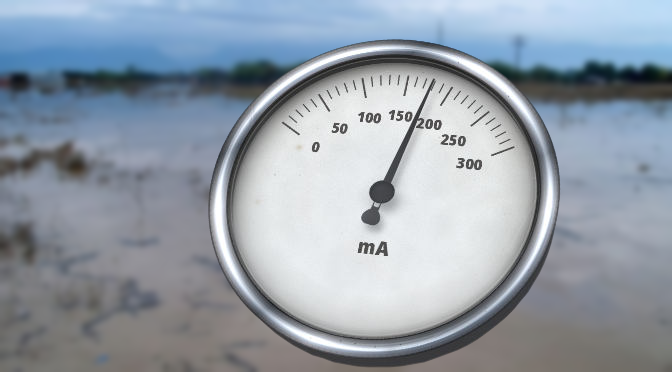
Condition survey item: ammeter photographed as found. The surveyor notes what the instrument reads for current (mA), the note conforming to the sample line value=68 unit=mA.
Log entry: value=180 unit=mA
